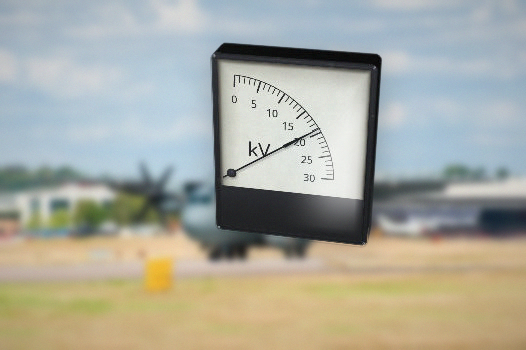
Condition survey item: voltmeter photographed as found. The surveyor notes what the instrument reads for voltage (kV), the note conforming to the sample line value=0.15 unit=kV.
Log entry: value=19 unit=kV
